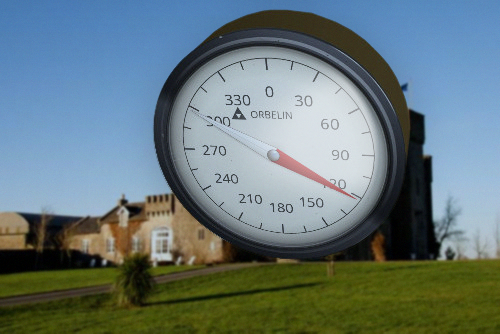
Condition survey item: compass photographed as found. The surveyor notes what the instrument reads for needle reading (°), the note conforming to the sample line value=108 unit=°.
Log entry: value=120 unit=°
